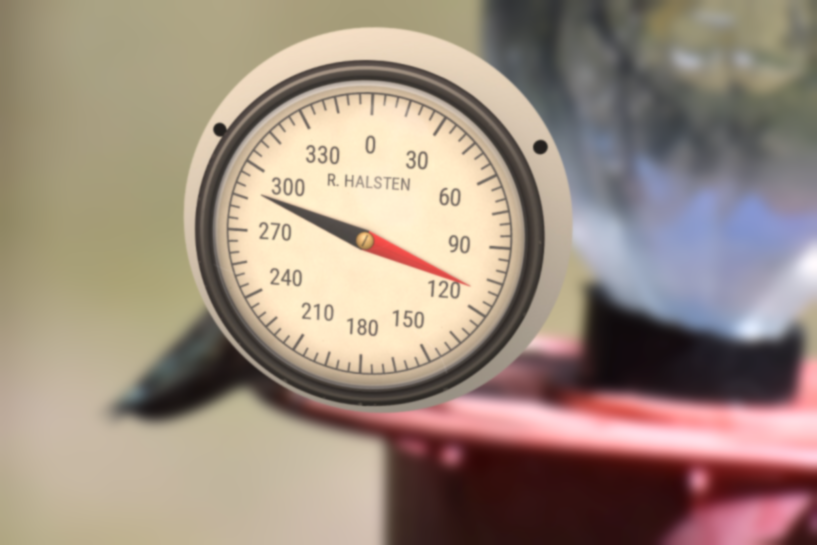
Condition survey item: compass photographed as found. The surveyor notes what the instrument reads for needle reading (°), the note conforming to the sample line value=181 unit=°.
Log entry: value=110 unit=°
